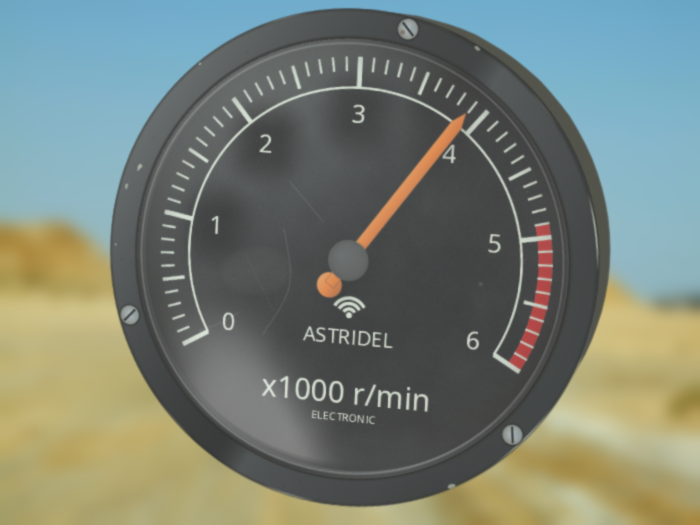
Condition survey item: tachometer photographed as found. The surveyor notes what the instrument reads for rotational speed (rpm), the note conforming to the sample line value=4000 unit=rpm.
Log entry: value=3900 unit=rpm
